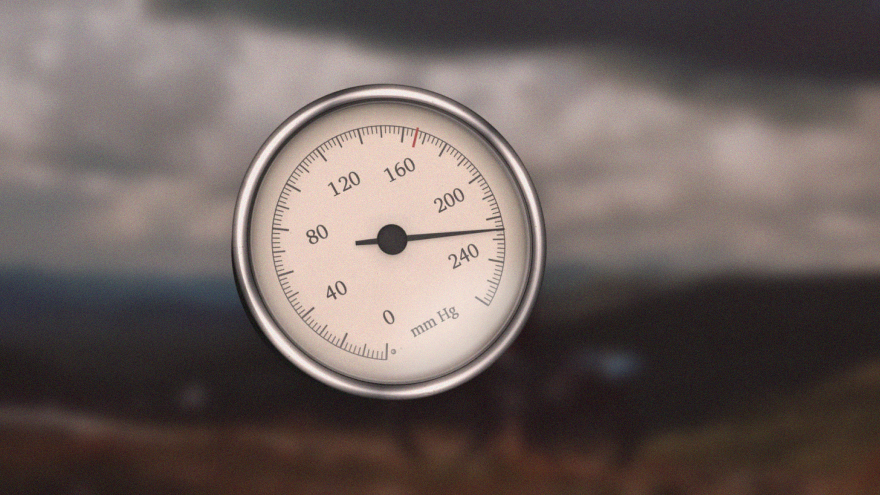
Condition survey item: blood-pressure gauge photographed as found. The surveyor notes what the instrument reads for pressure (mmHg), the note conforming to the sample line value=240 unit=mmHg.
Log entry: value=226 unit=mmHg
